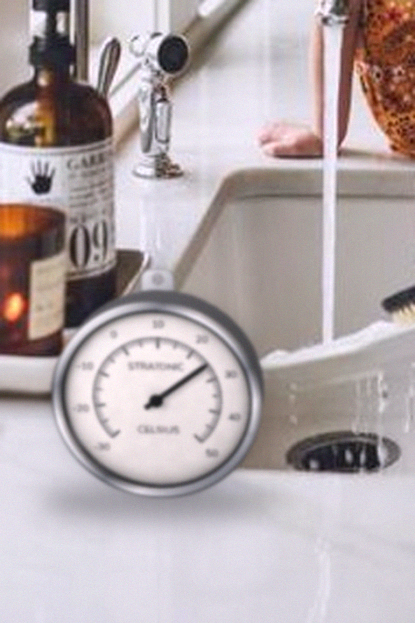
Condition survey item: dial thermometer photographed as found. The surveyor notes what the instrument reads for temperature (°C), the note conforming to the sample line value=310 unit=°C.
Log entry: value=25 unit=°C
